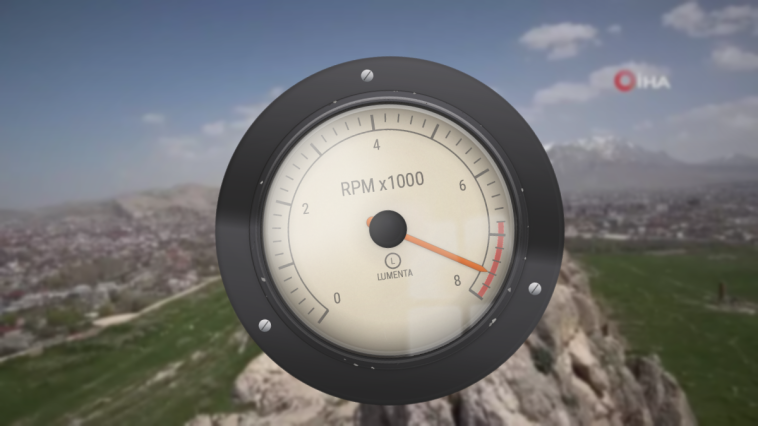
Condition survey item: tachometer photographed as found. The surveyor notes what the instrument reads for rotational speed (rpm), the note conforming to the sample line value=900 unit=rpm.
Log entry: value=7600 unit=rpm
